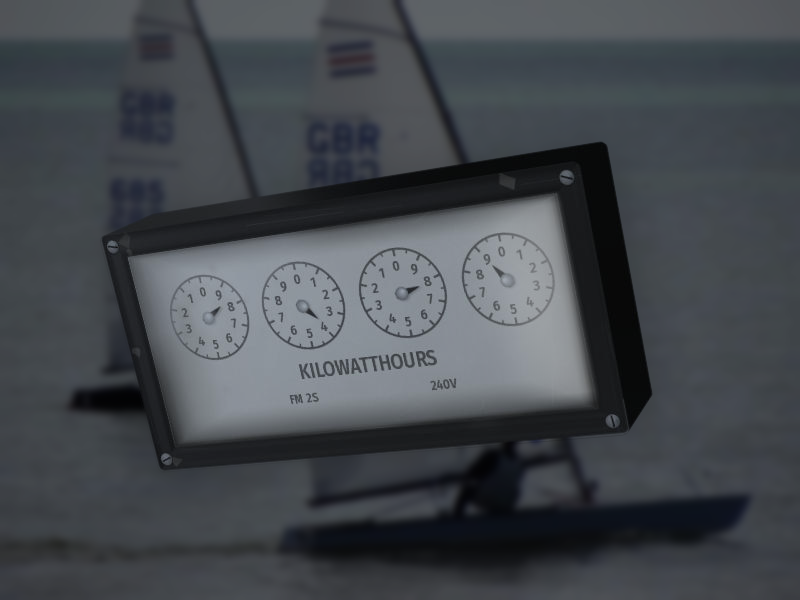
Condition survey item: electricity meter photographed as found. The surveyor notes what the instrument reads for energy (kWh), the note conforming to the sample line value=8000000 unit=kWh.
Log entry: value=8379 unit=kWh
